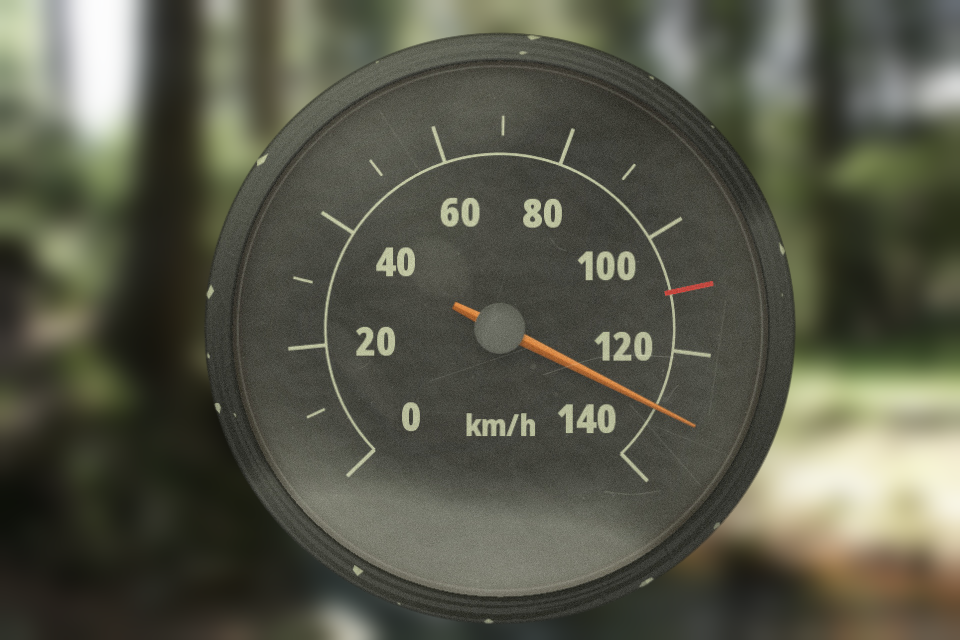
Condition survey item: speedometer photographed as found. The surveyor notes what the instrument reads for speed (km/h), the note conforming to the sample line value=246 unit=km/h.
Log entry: value=130 unit=km/h
